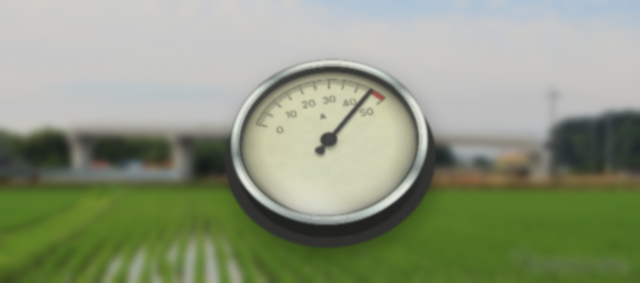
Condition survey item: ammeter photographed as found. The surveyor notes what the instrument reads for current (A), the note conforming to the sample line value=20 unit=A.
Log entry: value=45 unit=A
